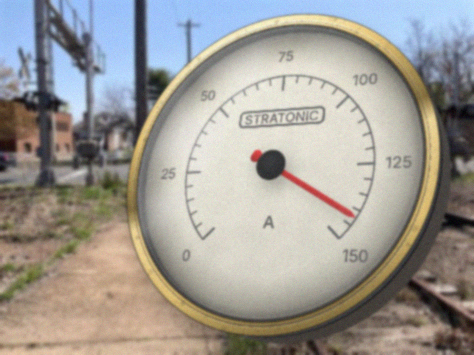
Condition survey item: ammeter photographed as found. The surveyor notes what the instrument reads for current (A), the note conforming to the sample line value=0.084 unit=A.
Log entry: value=142.5 unit=A
